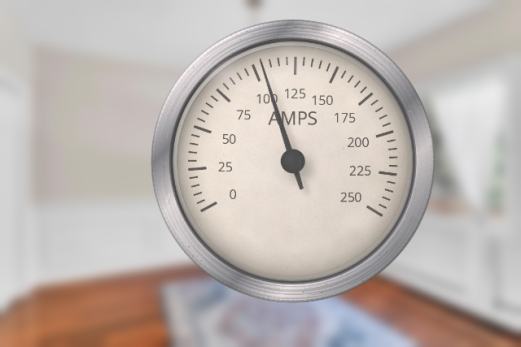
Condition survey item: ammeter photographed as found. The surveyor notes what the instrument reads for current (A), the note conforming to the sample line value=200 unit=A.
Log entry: value=105 unit=A
